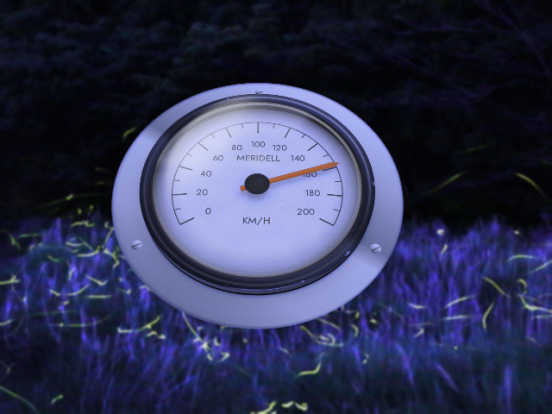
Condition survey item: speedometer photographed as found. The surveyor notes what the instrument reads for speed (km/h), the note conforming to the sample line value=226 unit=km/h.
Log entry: value=160 unit=km/h
